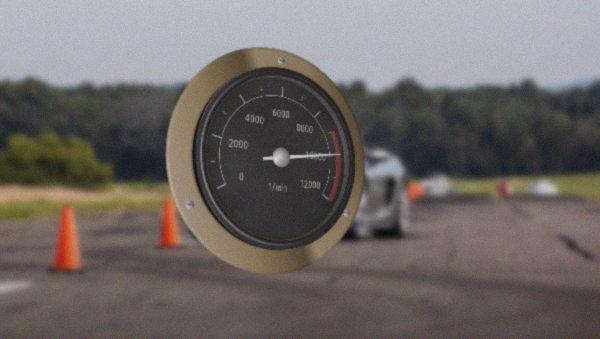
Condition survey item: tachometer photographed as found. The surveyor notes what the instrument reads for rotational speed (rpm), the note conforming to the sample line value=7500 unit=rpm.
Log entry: value=10000 unit=rpm
